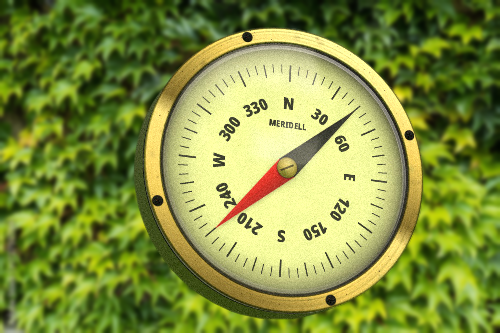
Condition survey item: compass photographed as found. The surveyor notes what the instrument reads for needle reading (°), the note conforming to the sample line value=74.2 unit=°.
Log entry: value=225 unit=°
